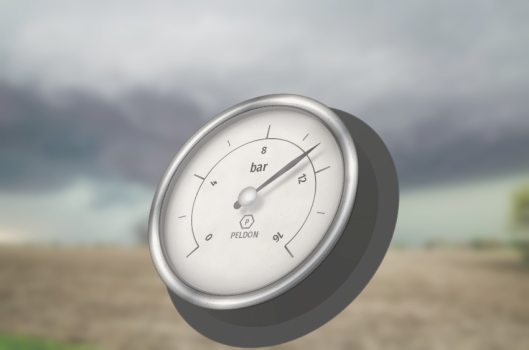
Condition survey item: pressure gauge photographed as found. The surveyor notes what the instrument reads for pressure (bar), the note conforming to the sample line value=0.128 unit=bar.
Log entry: value=11 unit=bar
